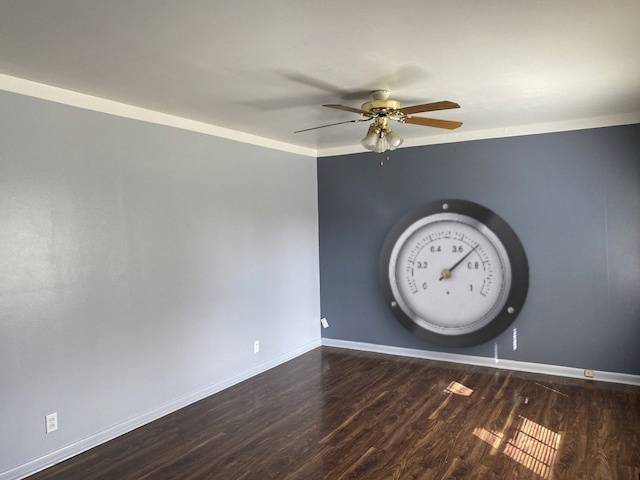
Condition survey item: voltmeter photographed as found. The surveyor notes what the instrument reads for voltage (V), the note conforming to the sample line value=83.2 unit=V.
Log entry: value=0.7 unit=V
